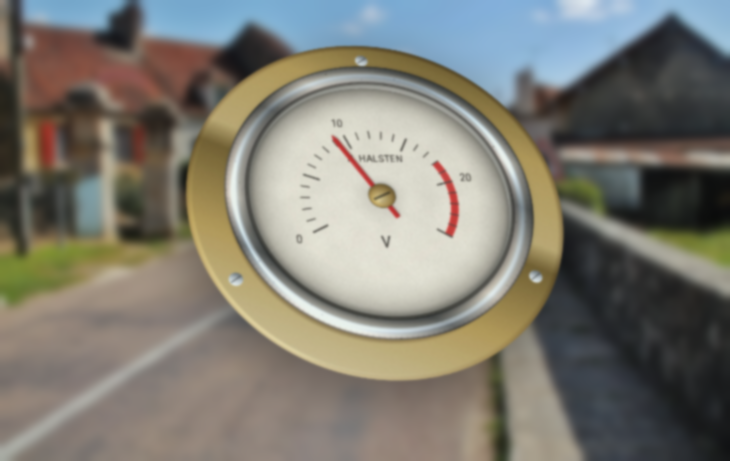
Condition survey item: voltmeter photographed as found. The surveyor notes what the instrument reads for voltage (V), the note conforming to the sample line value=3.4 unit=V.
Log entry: value=9 unit=V
